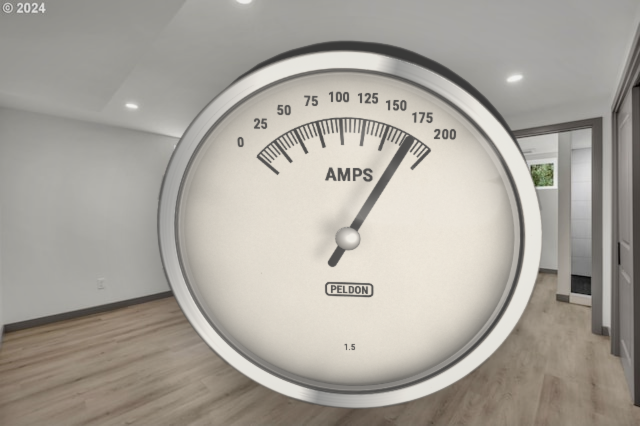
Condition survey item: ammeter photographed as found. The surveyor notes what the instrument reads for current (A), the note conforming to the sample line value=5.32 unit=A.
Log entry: value=175 unit=A
